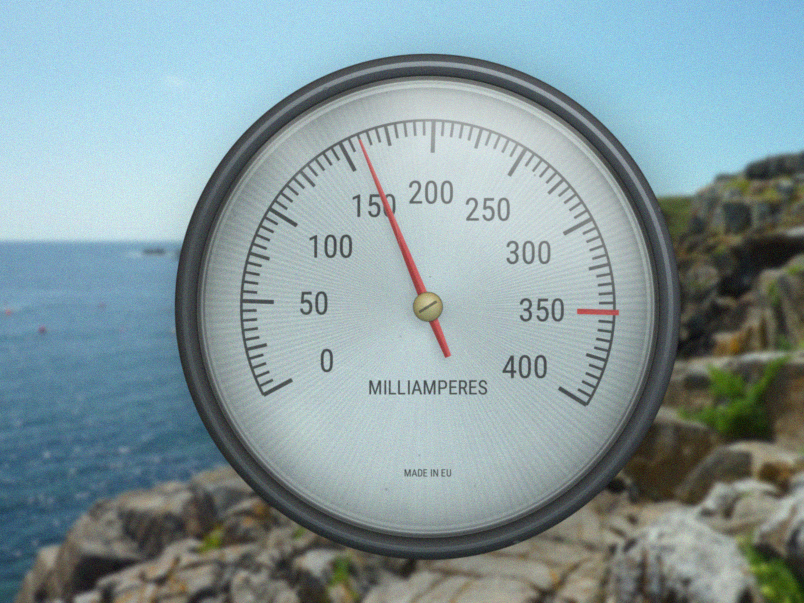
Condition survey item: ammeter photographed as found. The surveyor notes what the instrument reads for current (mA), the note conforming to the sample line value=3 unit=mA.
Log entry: value=160 unit=mA
